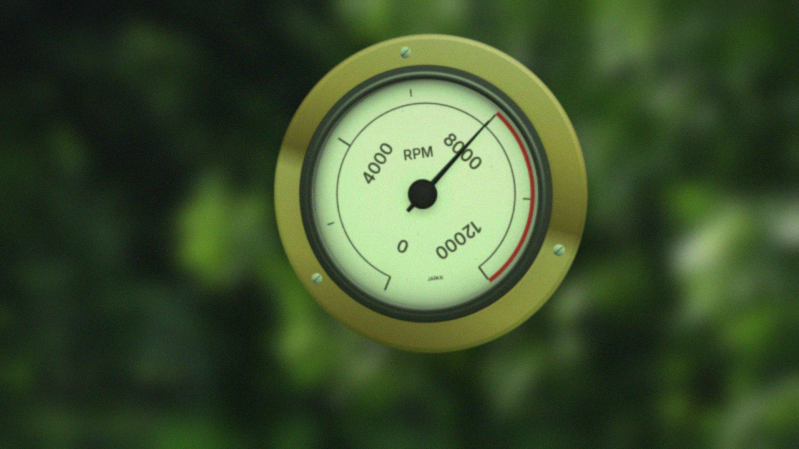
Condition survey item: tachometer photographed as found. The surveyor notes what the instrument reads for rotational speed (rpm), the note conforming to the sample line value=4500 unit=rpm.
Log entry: value=8000 unit=rpm
